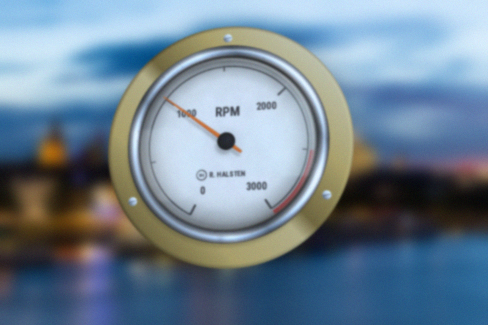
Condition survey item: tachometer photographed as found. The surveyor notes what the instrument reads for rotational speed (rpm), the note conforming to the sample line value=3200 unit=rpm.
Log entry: value=1000 unit=rpm
